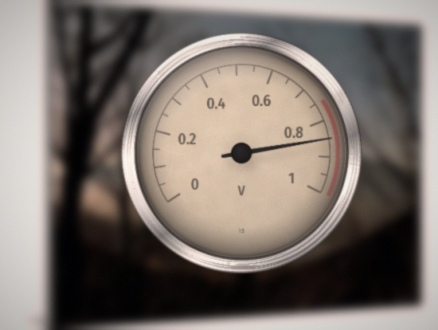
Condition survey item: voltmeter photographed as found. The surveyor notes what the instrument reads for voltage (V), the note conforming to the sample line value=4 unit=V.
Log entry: value=0.85 unit=V
